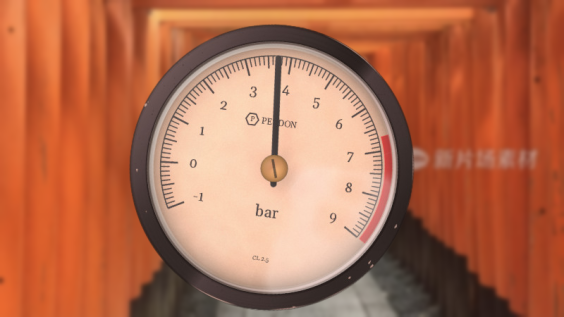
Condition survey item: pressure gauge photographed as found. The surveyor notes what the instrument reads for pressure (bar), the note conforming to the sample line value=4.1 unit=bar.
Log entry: value=3.7 unit=bar
